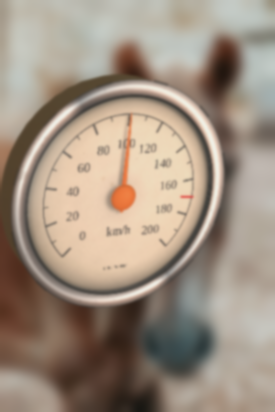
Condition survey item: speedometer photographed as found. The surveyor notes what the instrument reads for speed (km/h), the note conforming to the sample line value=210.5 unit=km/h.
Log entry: value=100 unit=km/h
